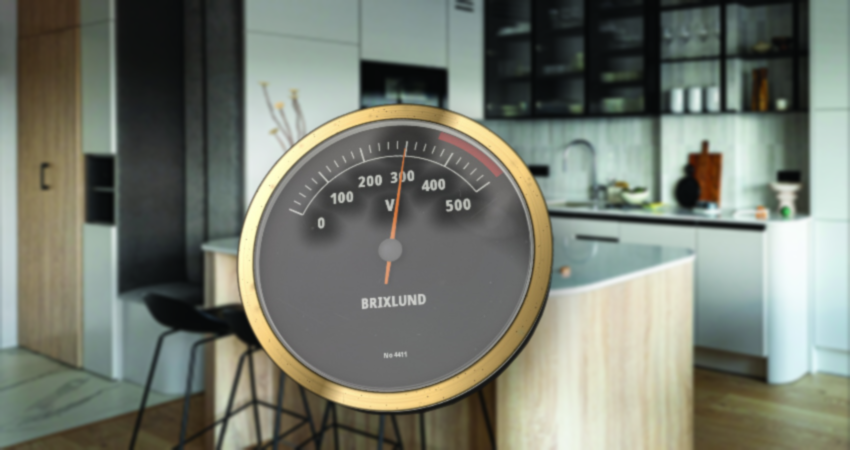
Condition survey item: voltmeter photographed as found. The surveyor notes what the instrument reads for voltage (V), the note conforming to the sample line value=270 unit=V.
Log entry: value=300 unit=V
